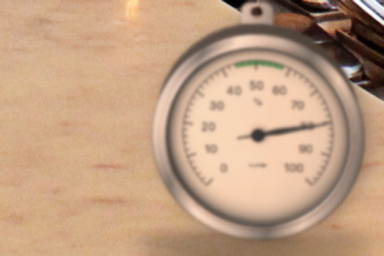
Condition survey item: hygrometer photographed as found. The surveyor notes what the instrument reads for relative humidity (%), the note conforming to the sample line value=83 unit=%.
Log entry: value=80 unit=%
